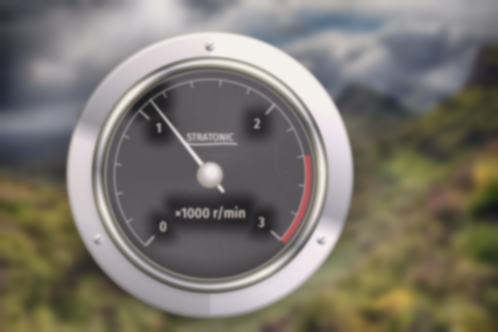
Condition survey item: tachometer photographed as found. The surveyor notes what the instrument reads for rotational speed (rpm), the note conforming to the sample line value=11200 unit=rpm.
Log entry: value=1100 unit=rpm
